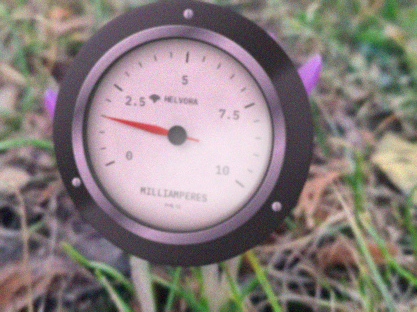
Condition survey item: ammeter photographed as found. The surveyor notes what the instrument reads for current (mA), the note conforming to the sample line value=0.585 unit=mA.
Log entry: value=1.5 unit=mA
